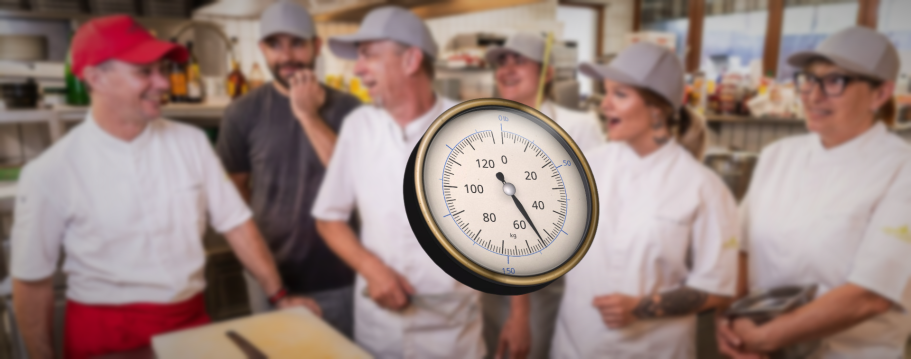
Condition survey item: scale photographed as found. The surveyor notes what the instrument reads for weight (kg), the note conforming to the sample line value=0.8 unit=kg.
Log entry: value=55 unit=kg
